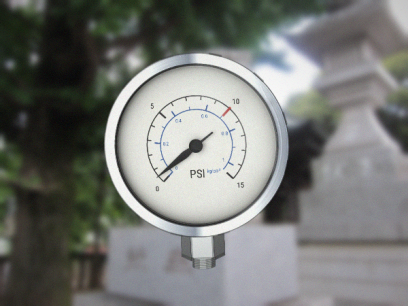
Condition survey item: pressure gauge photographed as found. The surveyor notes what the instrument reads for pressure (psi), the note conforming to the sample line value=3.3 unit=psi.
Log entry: value=0.5 unit=psi
